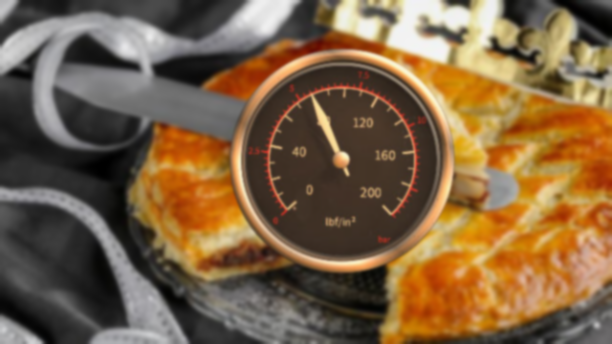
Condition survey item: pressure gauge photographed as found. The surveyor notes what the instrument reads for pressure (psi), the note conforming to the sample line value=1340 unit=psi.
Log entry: value=80 unit=psi
